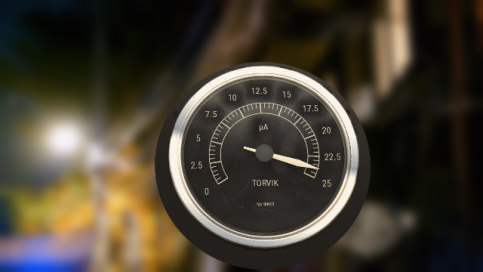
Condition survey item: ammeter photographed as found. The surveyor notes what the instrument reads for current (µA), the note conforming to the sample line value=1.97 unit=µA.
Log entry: value=24 unit=µA
